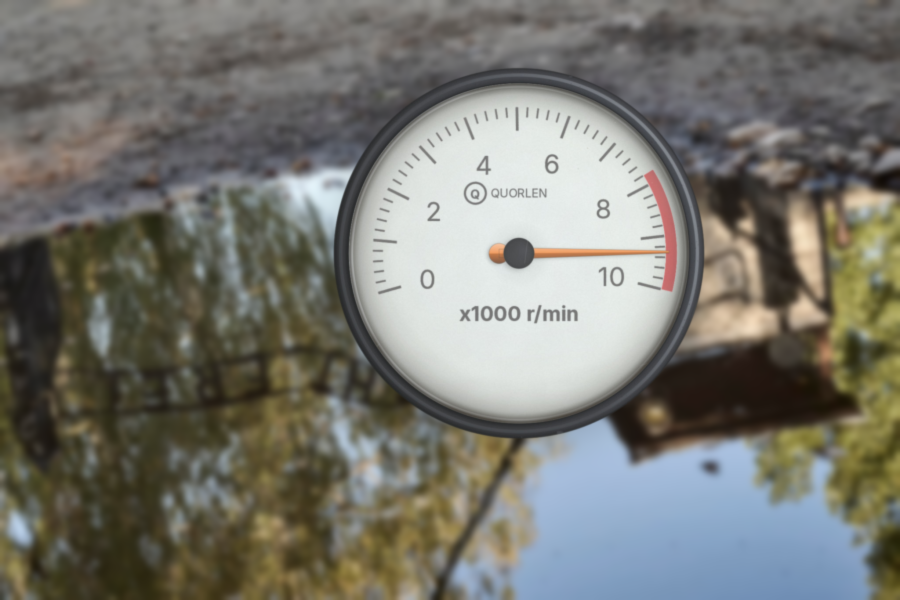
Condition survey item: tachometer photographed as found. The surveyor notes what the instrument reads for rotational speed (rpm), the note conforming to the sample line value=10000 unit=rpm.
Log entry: value=9300 unit=rpm
